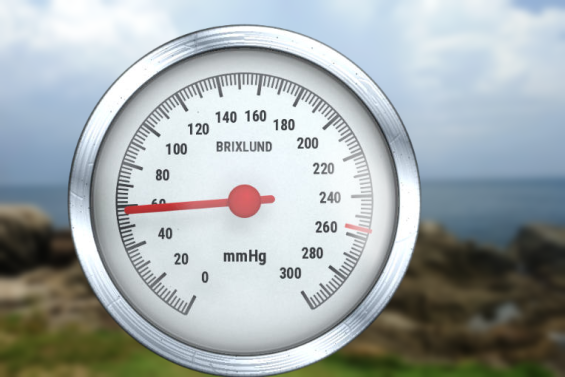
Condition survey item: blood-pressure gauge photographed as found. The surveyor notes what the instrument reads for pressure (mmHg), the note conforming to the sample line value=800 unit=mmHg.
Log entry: value=58 unit=mmHg
